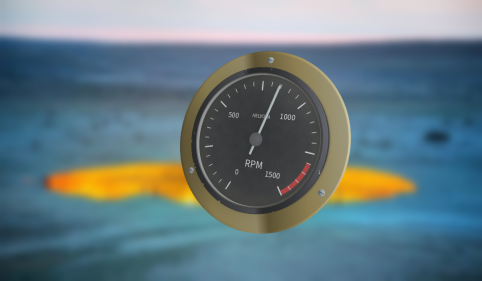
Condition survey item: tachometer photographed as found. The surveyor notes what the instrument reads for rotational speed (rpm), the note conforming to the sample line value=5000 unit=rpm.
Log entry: value=850 unit=rpm
